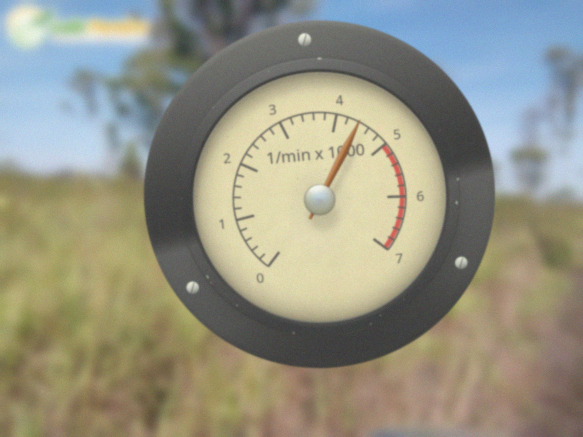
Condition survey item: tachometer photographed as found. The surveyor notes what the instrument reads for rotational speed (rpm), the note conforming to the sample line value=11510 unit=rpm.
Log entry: value=4400 unit=rpm
